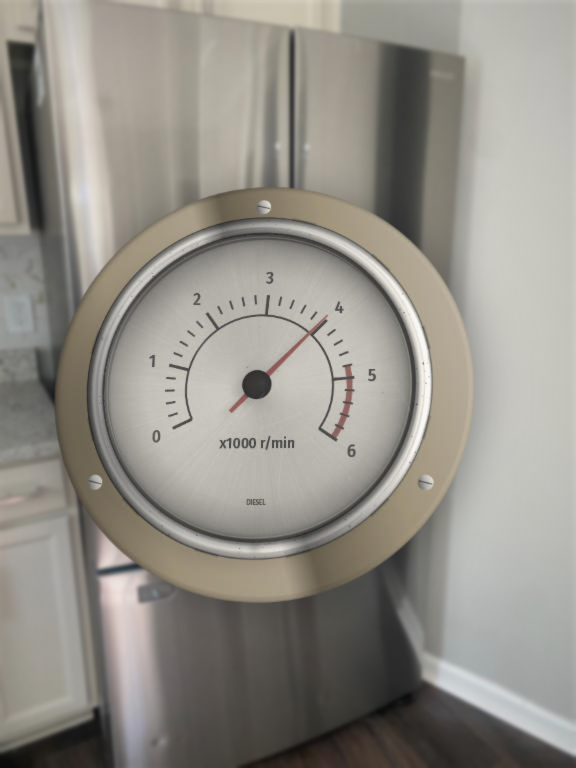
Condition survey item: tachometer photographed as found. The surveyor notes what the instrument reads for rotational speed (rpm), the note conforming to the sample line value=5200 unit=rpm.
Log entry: value=4000 unit=rpm
